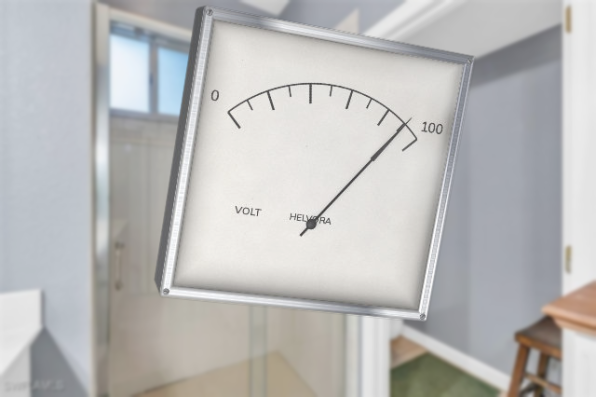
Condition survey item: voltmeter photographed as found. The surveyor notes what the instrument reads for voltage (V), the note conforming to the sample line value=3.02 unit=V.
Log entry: value=90 unit=V
